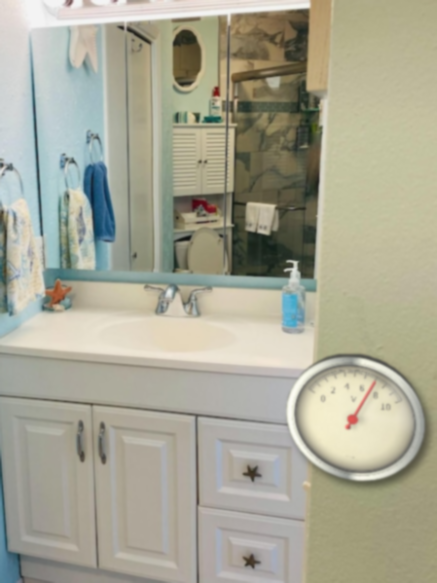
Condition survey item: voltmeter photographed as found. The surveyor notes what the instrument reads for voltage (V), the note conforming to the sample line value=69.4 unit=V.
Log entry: value=7 unit=V
